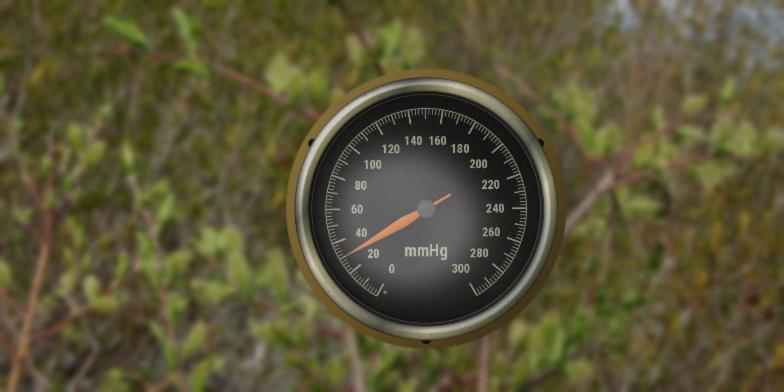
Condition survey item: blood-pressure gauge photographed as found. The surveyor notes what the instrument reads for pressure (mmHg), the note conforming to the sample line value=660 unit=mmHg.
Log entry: value=30 unit=mmHg
